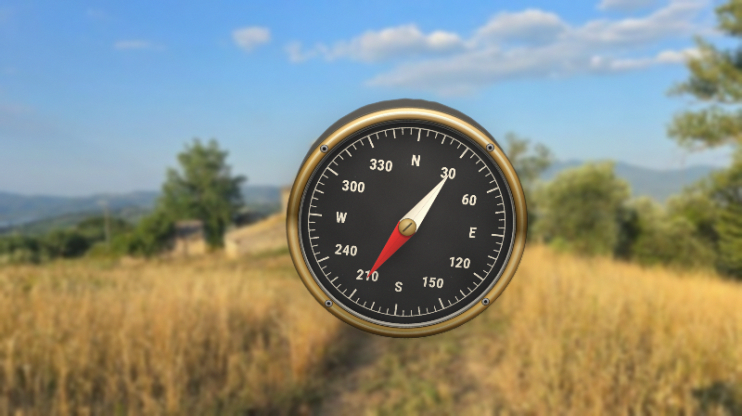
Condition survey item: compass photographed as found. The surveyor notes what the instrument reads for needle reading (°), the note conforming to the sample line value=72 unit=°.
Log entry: value=210 unit=°
